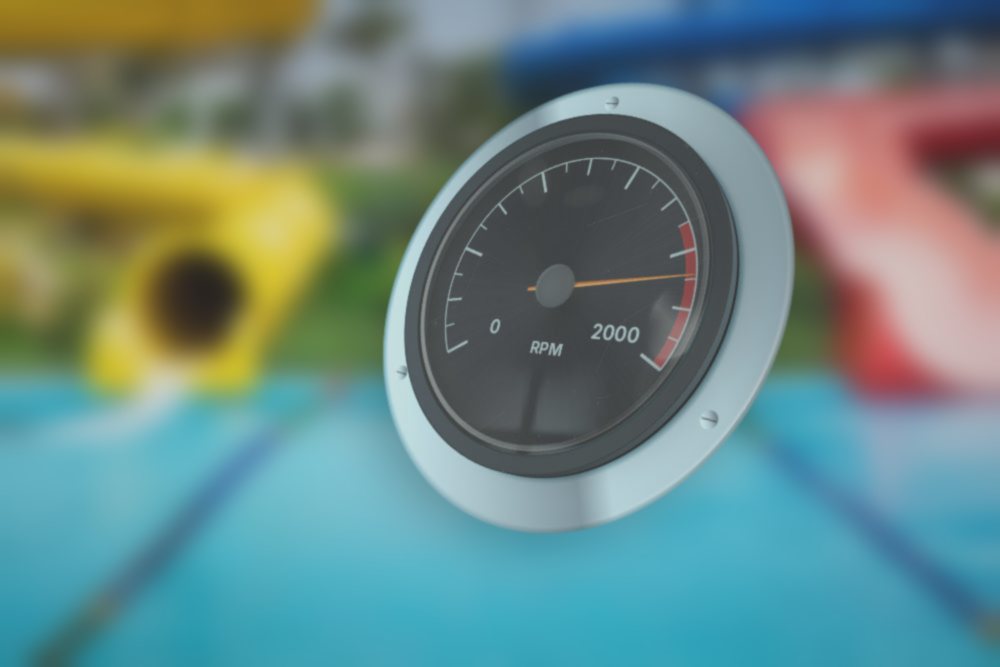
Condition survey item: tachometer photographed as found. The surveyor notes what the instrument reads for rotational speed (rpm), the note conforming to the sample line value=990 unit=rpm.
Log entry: value=1700 unit=rpm
